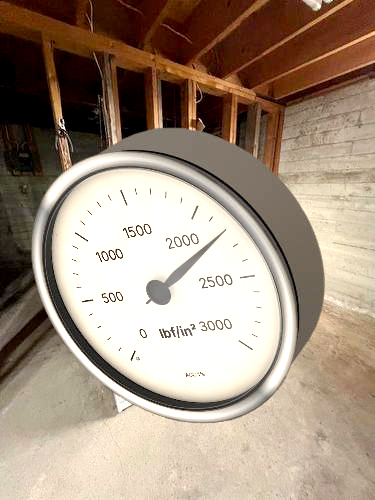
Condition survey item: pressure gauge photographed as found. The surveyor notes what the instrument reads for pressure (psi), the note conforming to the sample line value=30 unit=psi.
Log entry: value=2200 unit=psi
